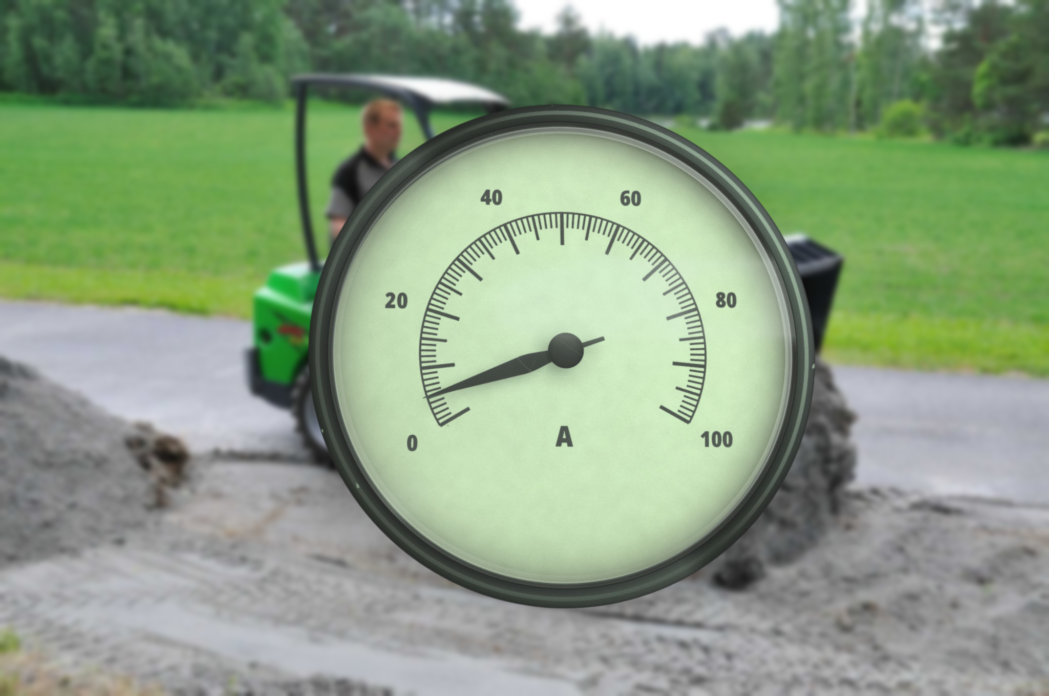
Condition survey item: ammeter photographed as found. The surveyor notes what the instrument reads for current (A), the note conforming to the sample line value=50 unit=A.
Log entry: value=5 unit=A
